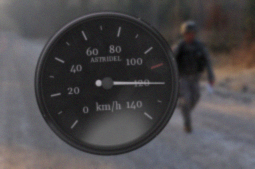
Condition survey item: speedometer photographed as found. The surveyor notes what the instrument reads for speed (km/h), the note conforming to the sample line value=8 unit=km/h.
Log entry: value=120 unit=km/h
